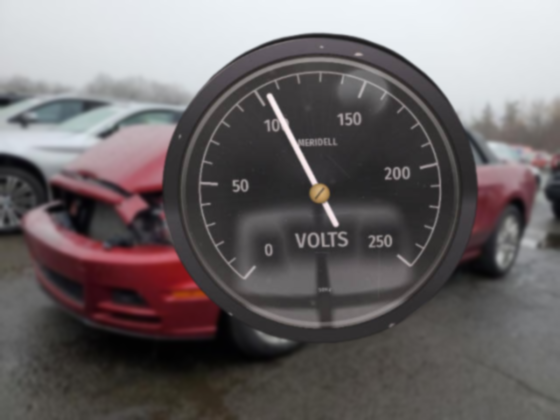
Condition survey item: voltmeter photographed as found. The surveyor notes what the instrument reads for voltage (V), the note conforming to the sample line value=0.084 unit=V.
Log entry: value=105 unit=V
